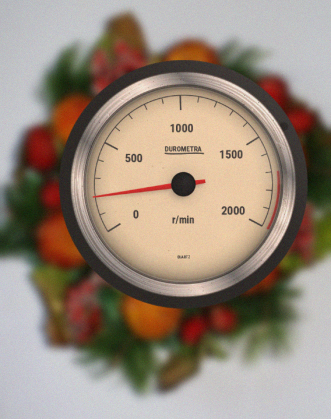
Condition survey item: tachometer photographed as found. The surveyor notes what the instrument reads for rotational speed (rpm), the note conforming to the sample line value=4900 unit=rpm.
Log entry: value=200 unit=rpm
